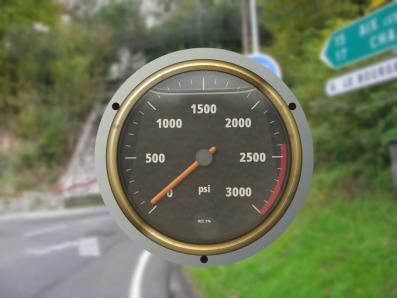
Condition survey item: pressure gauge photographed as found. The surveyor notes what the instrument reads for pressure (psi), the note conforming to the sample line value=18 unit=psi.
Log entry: value=50 unit=psi
